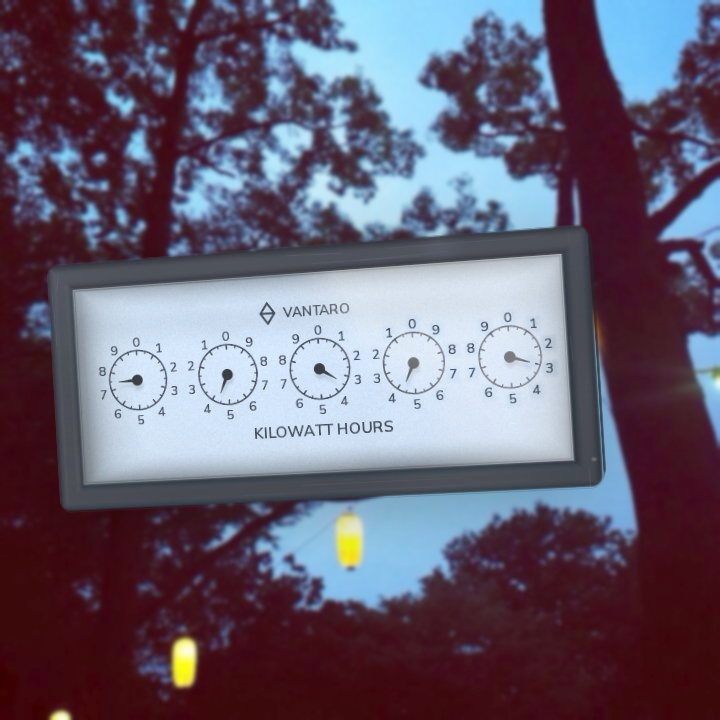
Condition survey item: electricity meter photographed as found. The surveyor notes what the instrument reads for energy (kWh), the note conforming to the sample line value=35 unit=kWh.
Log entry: value=74343 unit=kWh
